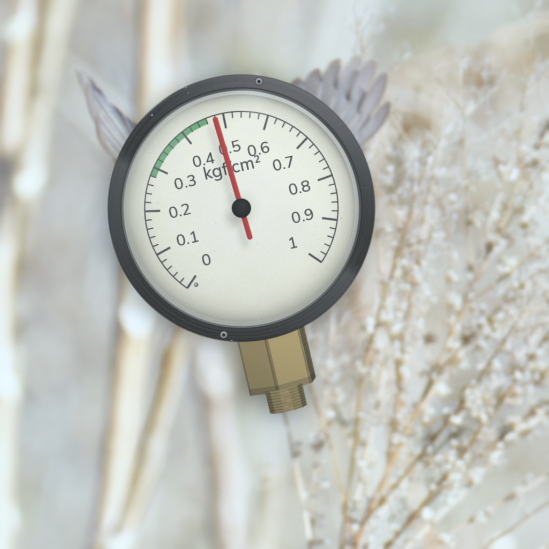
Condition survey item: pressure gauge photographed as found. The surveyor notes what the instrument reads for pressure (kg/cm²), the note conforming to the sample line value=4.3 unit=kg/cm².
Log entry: value=0.48 unit=kg/cm²
